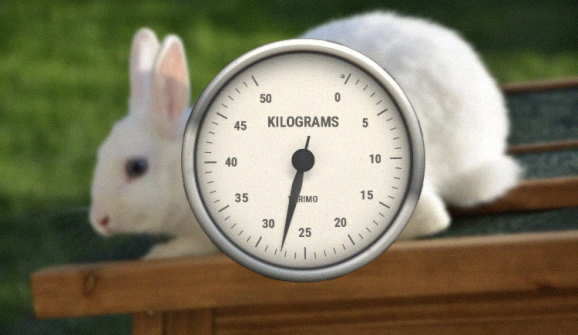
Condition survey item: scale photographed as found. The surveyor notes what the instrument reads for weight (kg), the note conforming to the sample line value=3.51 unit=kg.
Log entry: value=27.5 unit=kg
